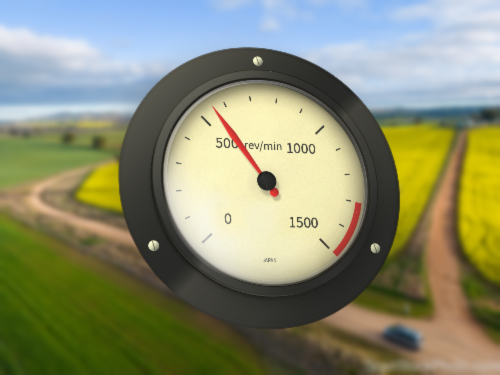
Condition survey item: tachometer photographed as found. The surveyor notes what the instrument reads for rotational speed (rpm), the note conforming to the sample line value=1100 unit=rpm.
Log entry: value=550 unit=rpm
